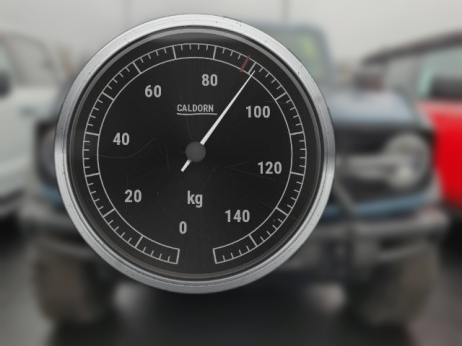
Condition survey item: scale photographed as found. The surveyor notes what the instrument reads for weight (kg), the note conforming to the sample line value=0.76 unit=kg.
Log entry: value=91 unit=kg
